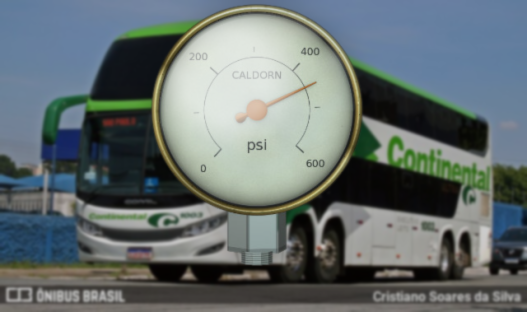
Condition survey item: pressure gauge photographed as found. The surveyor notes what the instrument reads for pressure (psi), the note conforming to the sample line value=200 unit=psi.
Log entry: value=450 unit=psi
